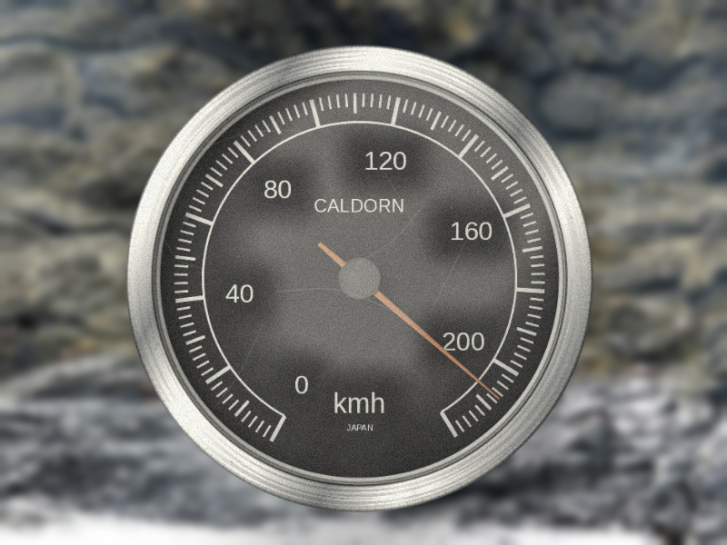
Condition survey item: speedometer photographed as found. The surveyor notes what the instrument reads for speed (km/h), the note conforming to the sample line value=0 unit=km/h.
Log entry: value=207 unit=km/h
